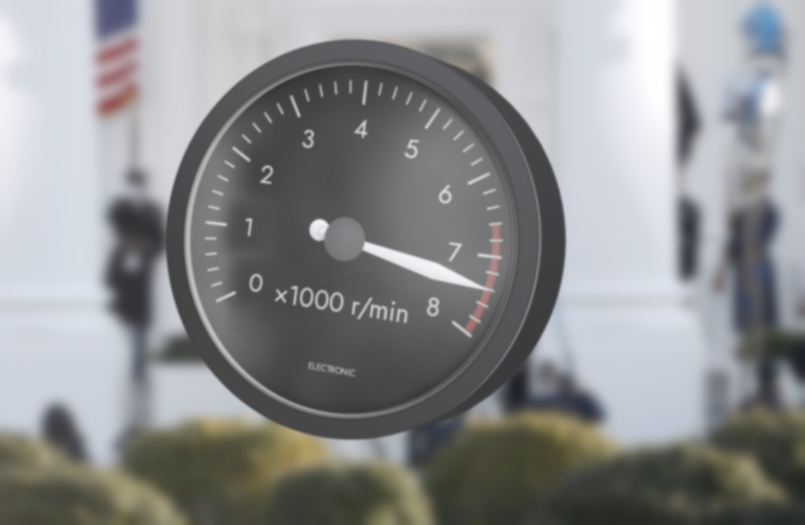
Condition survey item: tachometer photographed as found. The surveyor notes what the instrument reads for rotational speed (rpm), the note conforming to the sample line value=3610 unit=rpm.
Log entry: value=7400 unit=rpm
